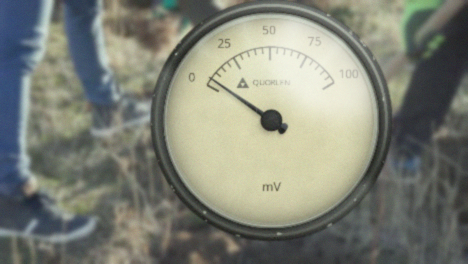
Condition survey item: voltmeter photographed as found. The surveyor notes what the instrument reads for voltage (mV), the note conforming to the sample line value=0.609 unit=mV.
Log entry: value=5 unit=mV
